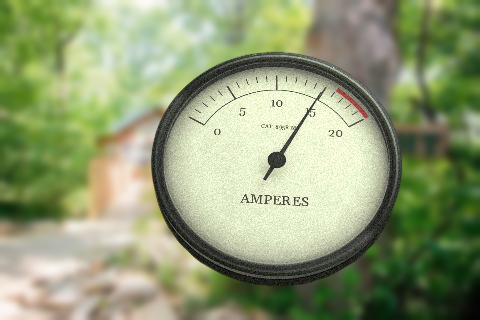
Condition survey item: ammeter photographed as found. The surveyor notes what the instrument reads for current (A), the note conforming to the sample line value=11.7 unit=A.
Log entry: value=15 unit=A
